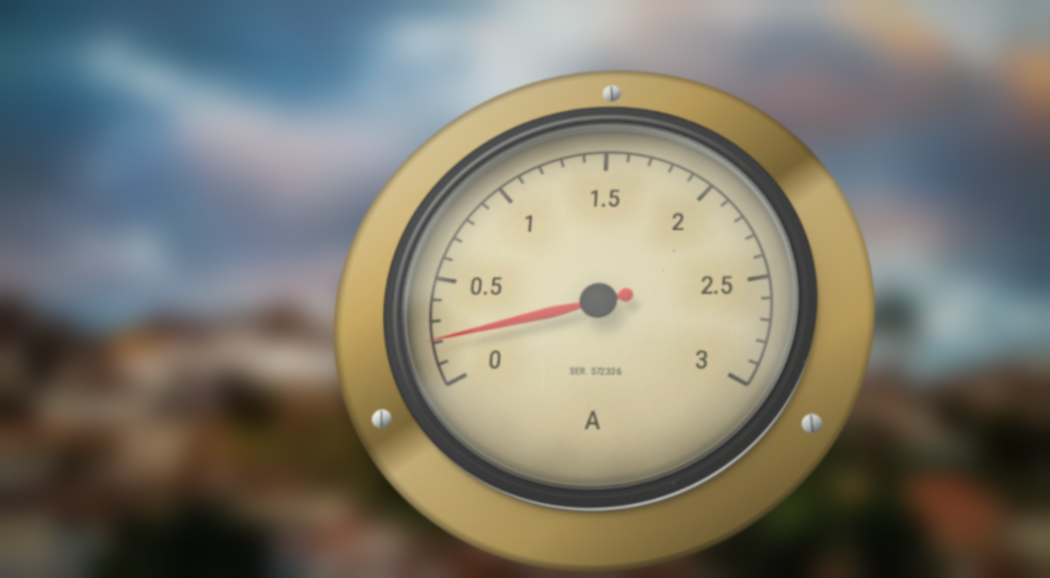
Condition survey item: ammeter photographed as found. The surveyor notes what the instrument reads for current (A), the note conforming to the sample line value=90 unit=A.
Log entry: value=0.2 unit=A
